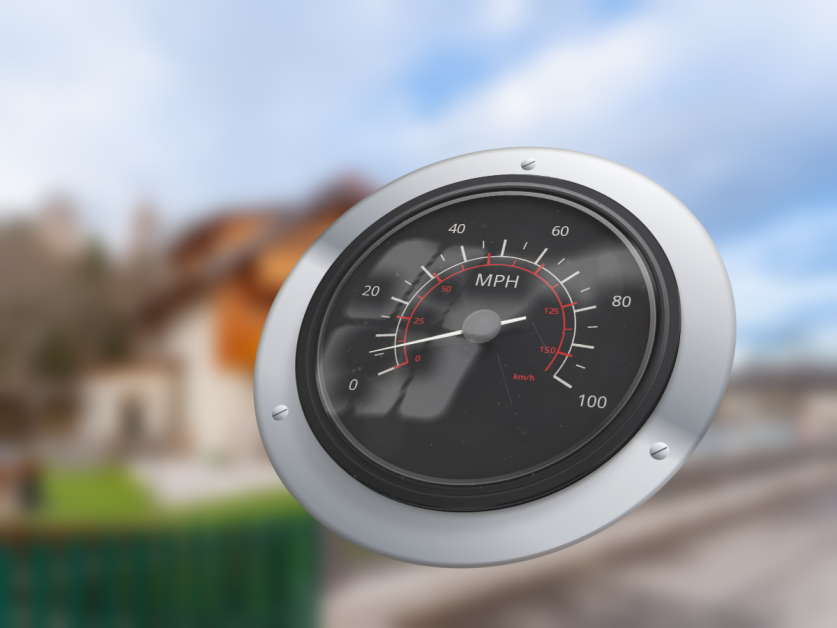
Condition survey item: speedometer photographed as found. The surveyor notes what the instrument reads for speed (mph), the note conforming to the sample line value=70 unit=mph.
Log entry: value=5 unit=mph
